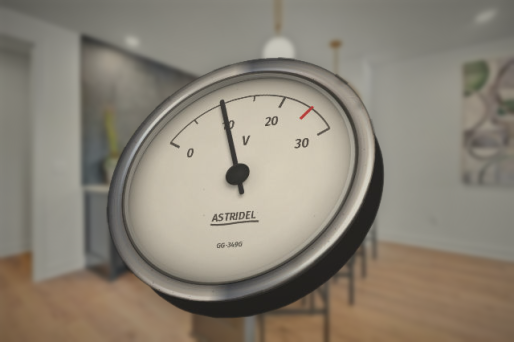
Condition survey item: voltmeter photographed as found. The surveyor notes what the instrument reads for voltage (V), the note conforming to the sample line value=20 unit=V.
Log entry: value=10 unit=V
